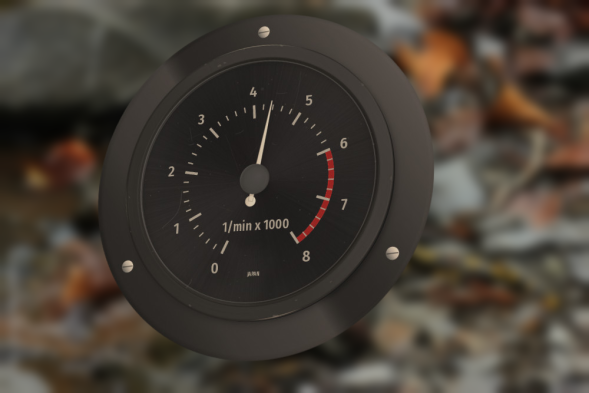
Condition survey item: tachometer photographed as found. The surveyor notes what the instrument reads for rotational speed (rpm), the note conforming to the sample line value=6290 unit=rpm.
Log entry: value=4400 unit=rpm
